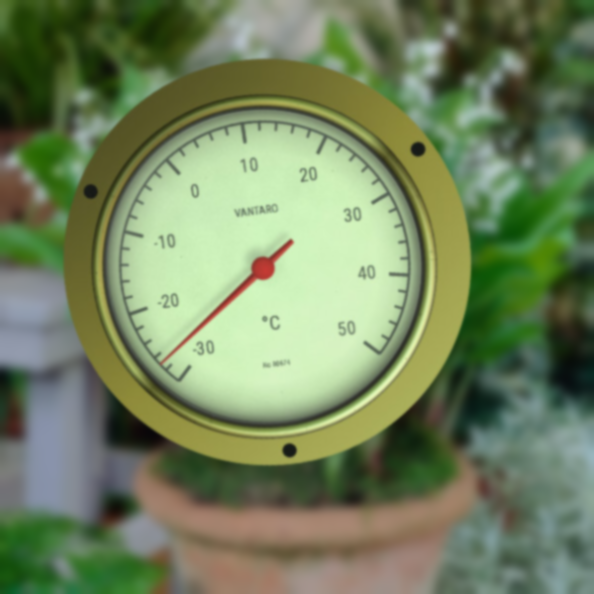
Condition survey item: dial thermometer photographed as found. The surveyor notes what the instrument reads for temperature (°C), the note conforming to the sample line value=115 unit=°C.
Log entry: value=-27 unit=°C
